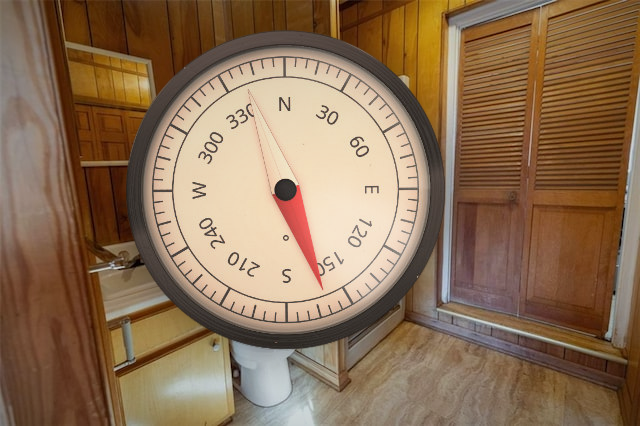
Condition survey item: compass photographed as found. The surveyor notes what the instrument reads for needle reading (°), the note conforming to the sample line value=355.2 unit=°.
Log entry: value=160 unit=°
